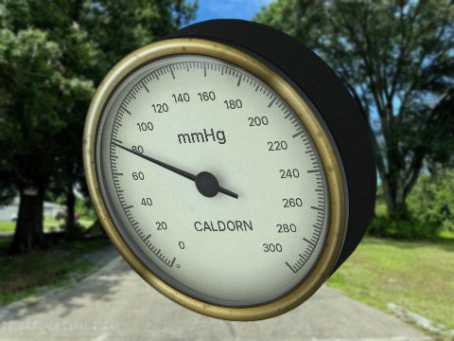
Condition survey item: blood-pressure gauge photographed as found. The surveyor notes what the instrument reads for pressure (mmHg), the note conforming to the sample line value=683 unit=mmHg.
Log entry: value=80 unit=mmHg
